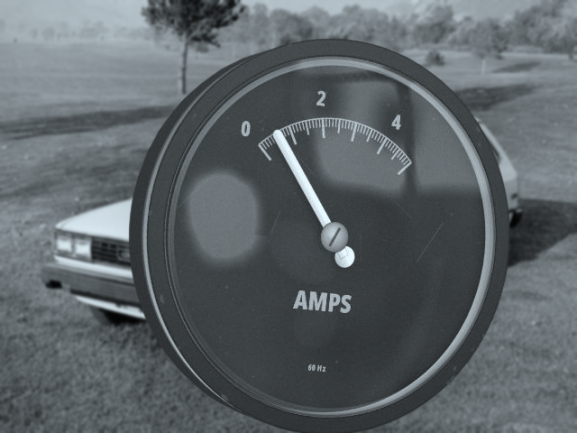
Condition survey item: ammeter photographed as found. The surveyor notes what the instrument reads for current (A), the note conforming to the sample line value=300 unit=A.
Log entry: value=0.5 unit=A
